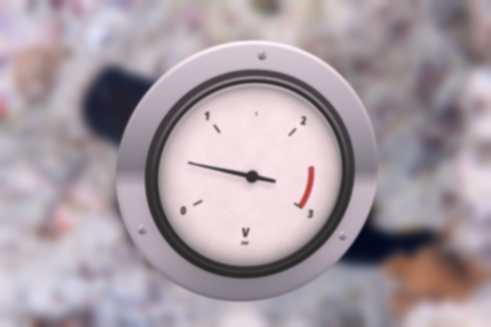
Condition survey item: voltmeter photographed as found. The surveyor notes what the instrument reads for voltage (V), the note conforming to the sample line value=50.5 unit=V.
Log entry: value=0.5 unit=V
